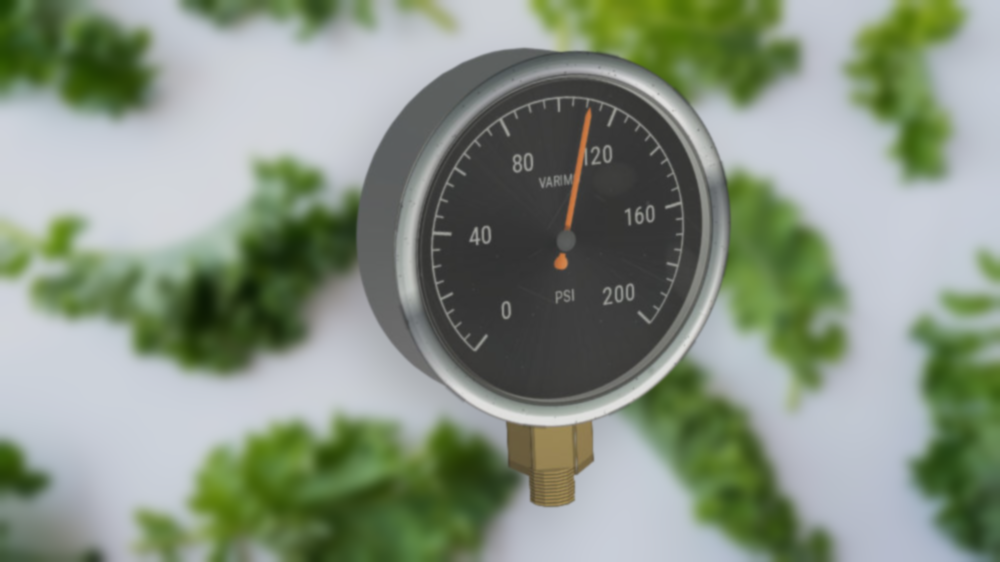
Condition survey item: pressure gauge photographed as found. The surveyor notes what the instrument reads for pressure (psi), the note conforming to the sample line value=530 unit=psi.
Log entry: value=110 unit=psi
